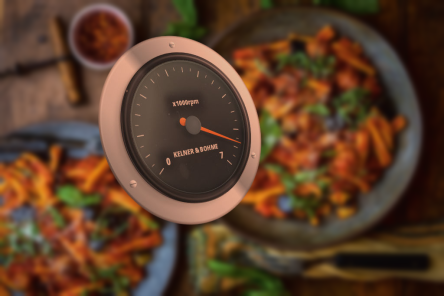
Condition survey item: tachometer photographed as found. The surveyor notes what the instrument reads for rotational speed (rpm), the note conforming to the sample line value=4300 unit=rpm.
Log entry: value=6375 unit=rpm
